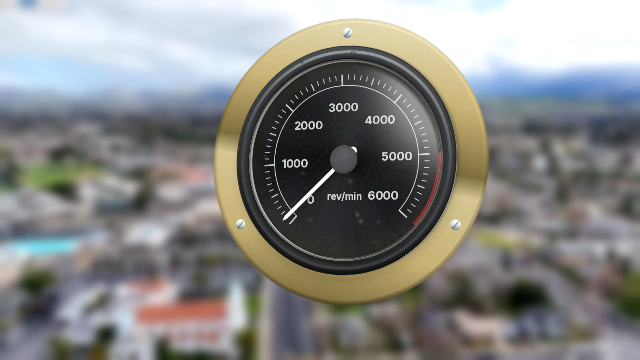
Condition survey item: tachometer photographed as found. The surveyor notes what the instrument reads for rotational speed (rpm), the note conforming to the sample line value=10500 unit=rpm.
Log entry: value=100 unit=rpm
